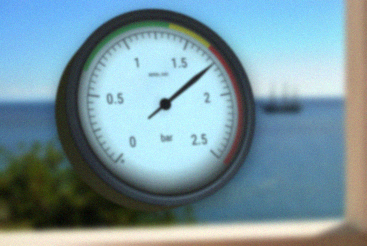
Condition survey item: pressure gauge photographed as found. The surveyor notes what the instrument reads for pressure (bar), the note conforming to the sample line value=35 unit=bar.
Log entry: value=1.75 unit=bar
